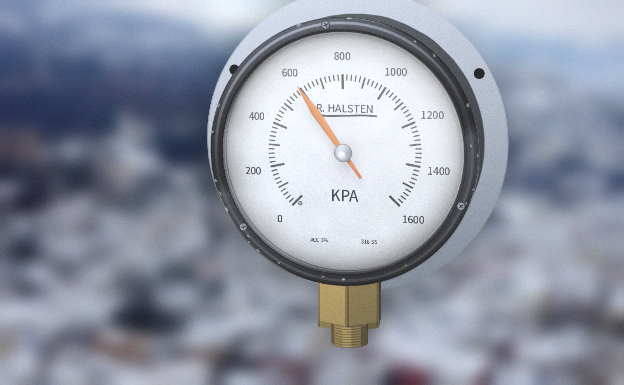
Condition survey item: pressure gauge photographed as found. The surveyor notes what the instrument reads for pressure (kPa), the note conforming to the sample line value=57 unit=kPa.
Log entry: value=600 unit=kPa
